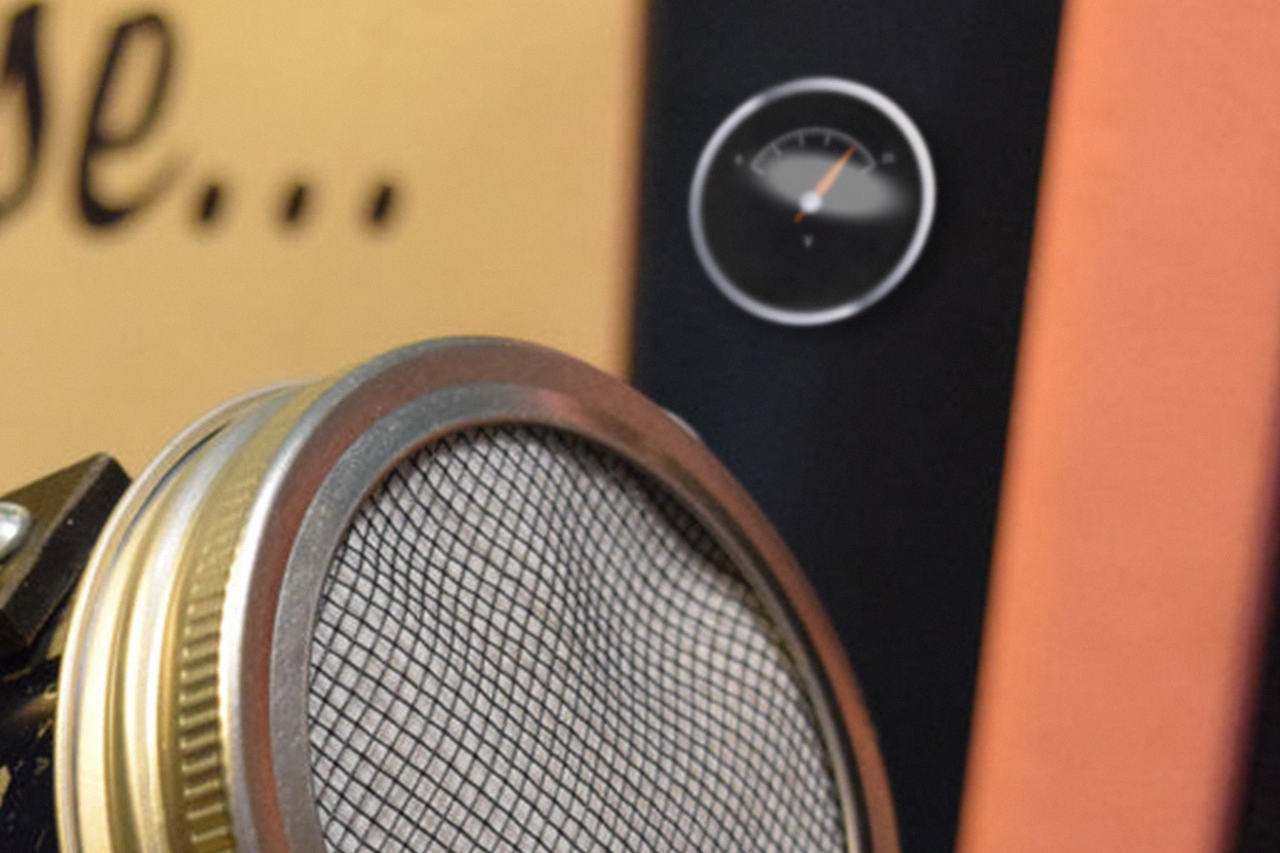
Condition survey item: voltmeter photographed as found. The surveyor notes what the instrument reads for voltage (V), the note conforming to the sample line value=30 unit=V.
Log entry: value=20 unit=V
